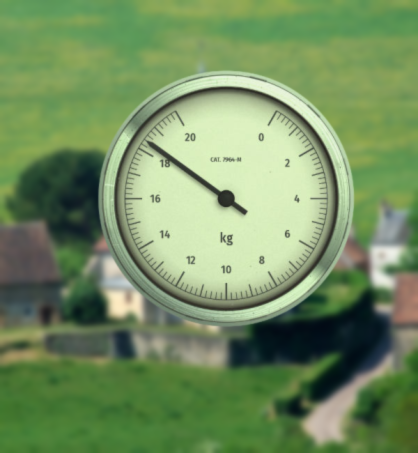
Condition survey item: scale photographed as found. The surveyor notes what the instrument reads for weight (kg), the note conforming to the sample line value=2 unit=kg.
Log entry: value=18.4 unit=kg
